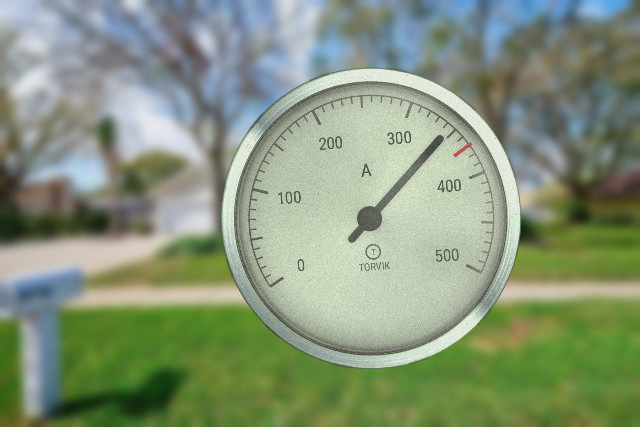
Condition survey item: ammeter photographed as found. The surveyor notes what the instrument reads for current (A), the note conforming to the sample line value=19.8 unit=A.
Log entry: value=345 unit=A
